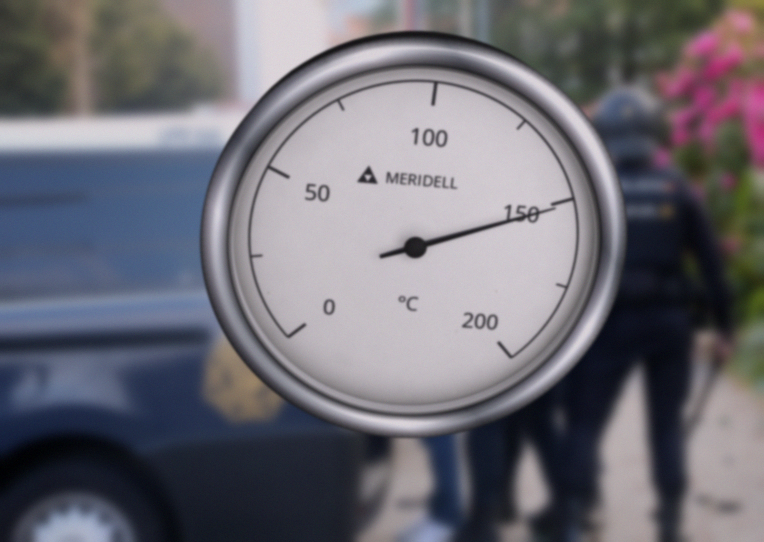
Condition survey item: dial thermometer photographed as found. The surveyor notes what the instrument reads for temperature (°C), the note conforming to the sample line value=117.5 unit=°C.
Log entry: value=150 unit=°C
